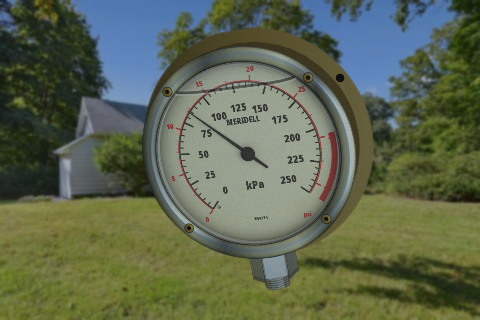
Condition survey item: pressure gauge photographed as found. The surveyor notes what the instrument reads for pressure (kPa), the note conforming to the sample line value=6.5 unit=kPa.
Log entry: value=85 unit=kPa
